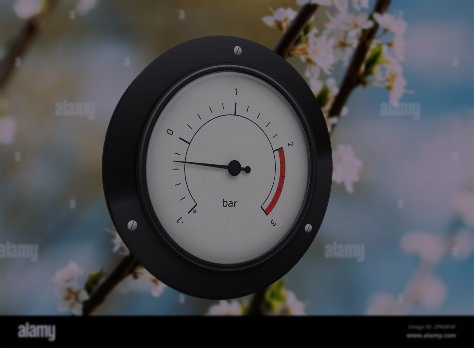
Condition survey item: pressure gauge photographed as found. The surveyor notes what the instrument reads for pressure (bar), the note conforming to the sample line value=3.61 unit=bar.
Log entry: value=-0.3 unit=bar
